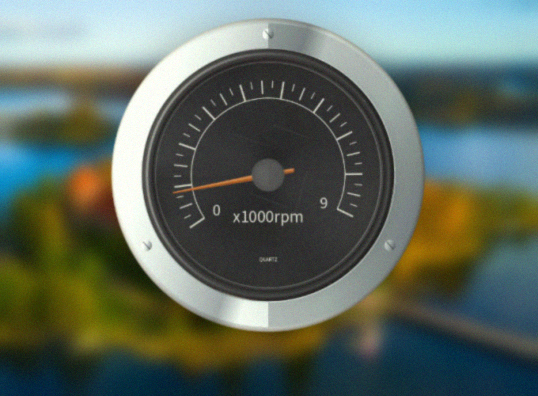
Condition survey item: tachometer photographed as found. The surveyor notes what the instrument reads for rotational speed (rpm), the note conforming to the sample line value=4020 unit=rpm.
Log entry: value=875 unit=rpm
